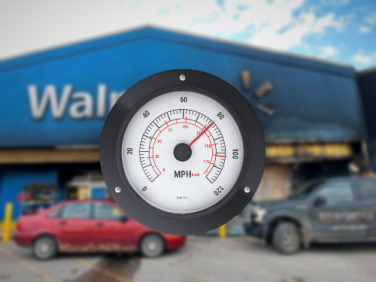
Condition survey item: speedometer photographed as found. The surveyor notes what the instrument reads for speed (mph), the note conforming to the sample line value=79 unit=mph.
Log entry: value=80 unit=mph
